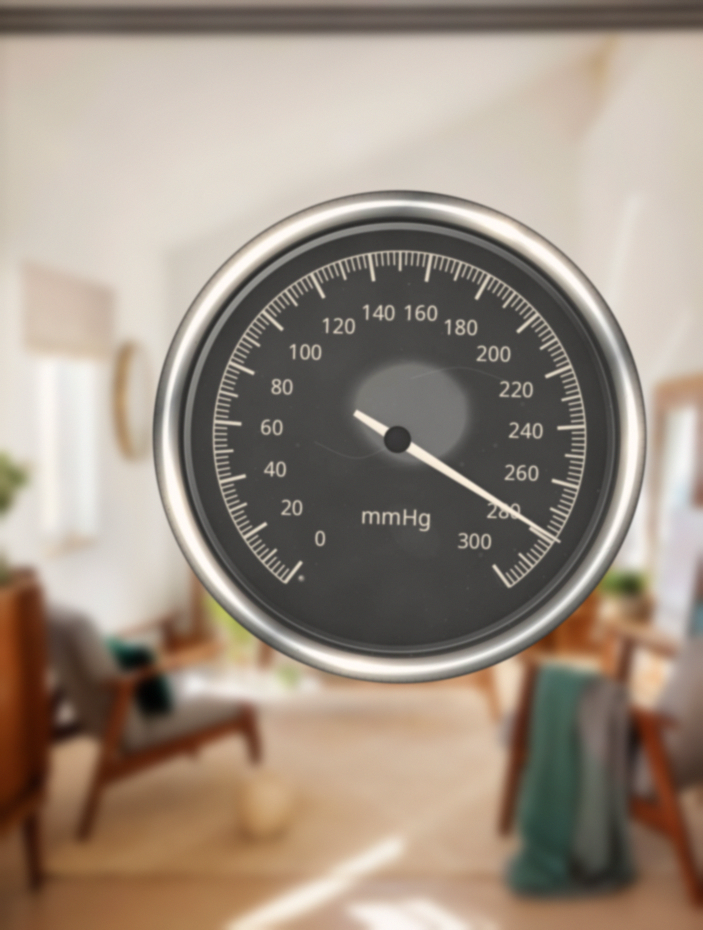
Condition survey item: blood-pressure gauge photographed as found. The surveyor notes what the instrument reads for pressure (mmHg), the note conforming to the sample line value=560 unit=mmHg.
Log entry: value=278 unit=mmHg
